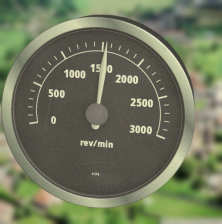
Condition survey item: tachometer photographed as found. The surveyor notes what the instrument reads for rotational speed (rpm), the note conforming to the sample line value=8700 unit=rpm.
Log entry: value=1550 unit=rpm
